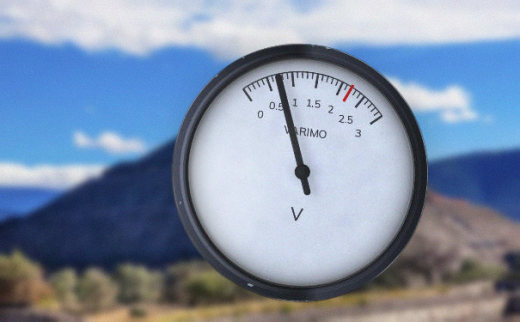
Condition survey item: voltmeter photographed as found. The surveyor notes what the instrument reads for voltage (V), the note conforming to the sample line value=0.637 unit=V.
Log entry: value=0.7 unit=V
